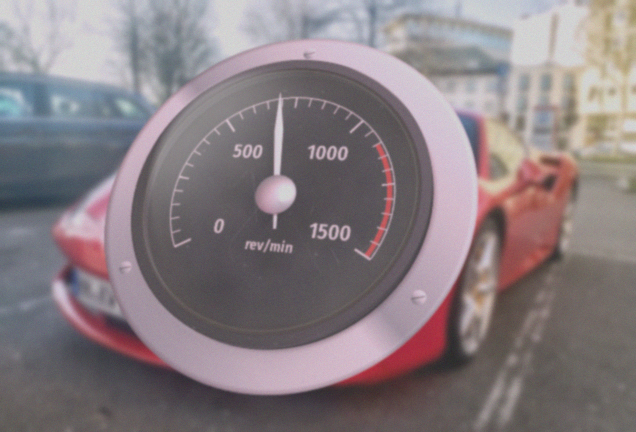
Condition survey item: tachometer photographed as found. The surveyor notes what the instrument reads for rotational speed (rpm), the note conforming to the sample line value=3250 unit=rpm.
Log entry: value=700 unit=rpm
